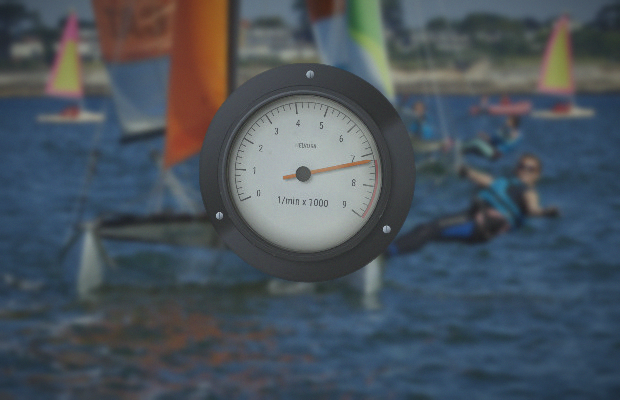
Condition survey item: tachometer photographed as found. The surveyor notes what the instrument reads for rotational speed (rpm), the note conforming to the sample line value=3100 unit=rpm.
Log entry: value=7200 unit=rpm
